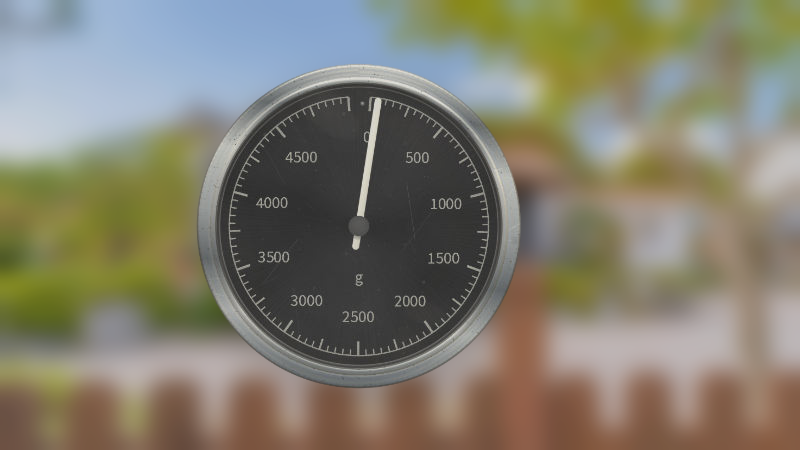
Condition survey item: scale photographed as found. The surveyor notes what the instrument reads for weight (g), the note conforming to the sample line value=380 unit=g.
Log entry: value=50 unit=g
